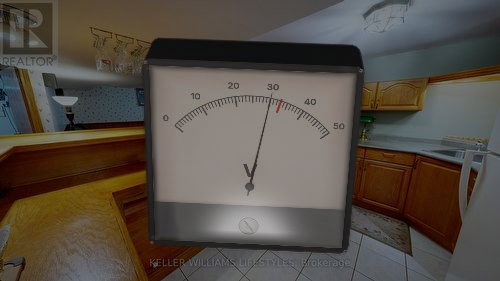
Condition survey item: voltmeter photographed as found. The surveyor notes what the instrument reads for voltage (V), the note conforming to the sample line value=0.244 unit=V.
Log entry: value=30 unit=V
